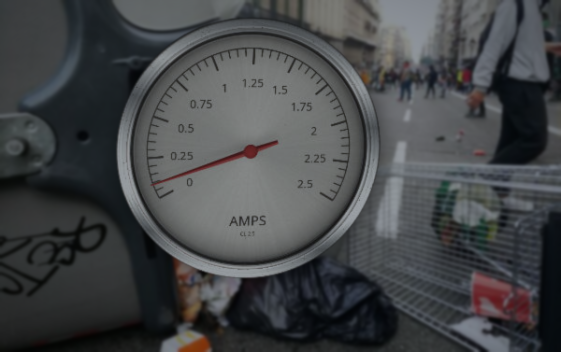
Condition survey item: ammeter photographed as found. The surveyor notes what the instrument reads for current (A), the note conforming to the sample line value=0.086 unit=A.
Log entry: value=0.1 unit=A
